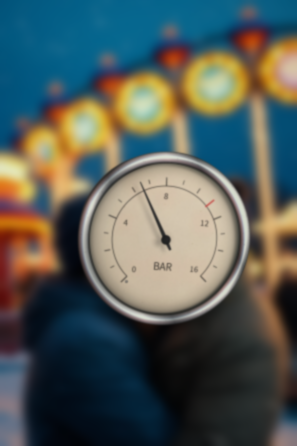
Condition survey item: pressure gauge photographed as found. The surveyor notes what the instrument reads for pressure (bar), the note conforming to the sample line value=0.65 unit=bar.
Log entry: value=6.5 unit=bar
